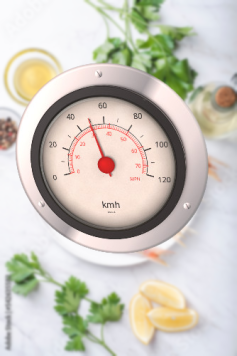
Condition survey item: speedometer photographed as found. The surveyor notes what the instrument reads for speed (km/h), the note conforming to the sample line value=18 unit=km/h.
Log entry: value=50 unit=km/h
